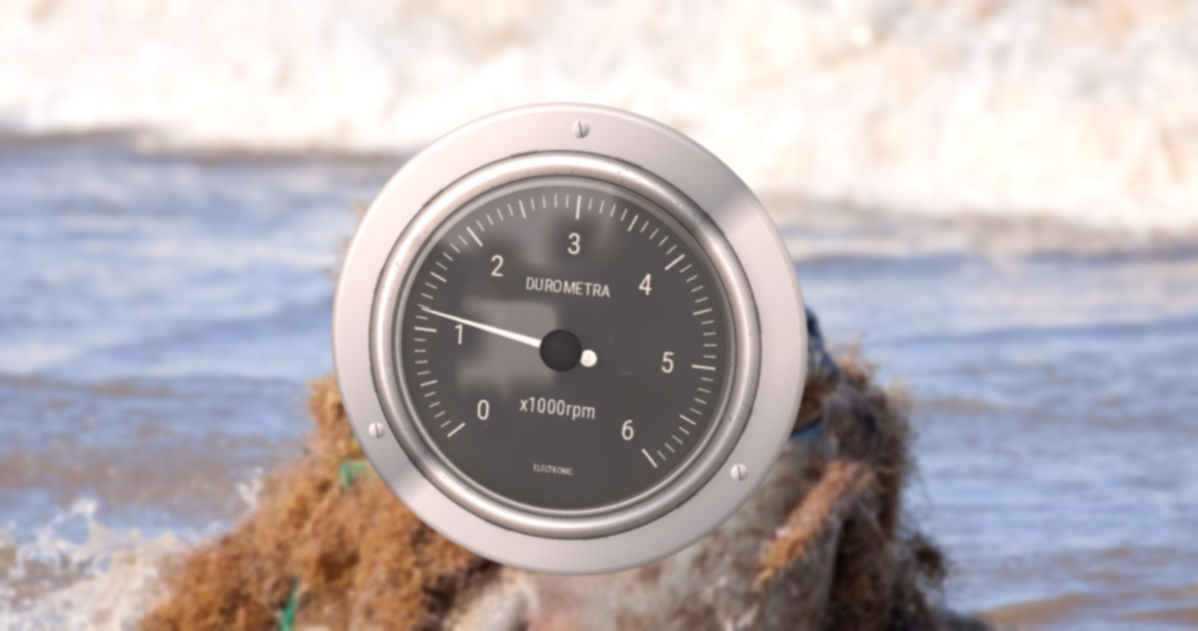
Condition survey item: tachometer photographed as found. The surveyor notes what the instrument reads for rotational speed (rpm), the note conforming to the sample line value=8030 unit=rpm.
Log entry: value=1200 unit=rpm
